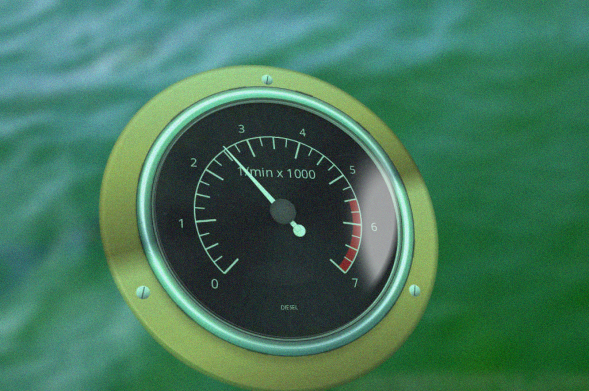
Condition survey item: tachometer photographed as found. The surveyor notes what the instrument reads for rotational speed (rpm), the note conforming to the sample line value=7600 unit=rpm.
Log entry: value=2500 unit=rpm
